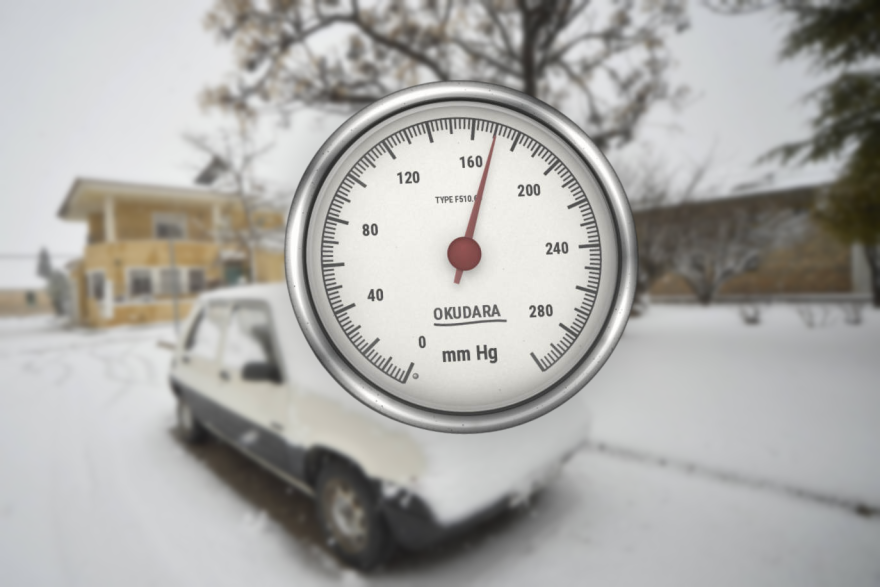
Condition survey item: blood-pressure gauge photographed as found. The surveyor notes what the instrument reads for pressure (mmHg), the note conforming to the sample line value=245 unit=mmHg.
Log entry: value=170 unit=mmHg
